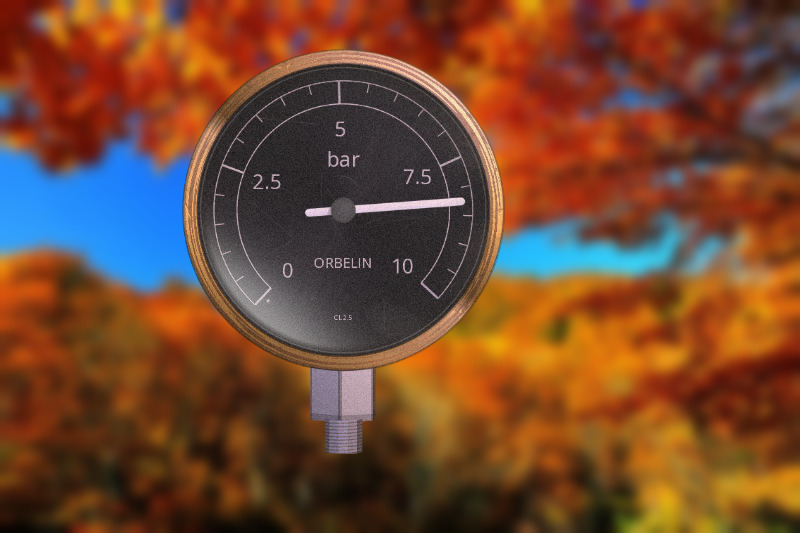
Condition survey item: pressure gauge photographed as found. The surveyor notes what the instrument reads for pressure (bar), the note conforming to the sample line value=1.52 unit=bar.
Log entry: value=8.25 unit=bar
